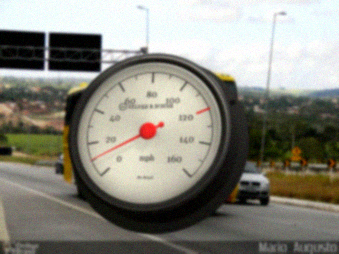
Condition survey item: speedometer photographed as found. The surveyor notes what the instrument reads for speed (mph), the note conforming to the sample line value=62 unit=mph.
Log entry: value=10 unit=mph
